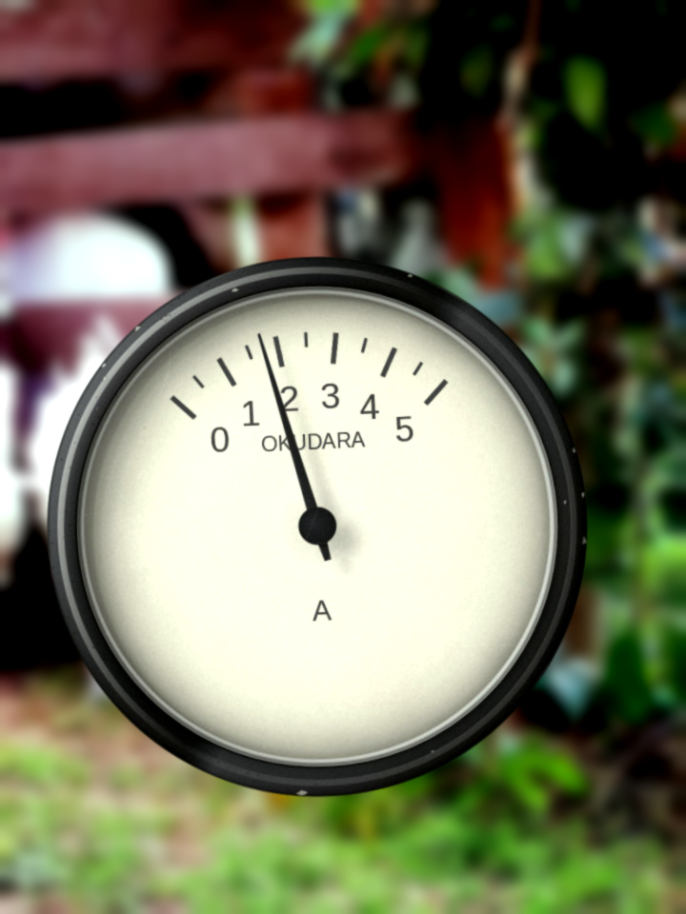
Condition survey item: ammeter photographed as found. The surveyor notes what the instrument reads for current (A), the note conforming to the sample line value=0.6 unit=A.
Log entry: value=1.75 unit=A
